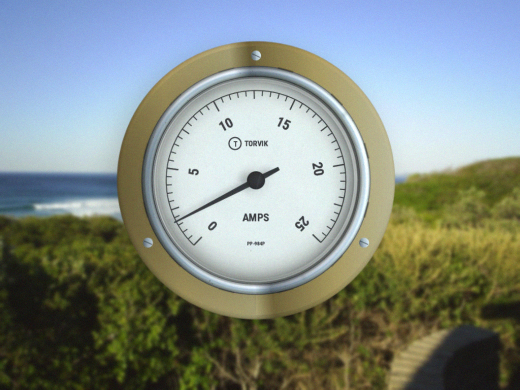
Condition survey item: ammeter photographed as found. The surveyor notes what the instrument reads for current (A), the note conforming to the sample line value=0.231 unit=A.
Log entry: value=1.75 unit=A
